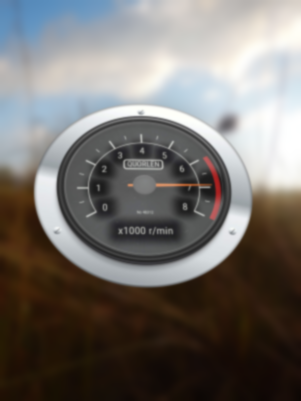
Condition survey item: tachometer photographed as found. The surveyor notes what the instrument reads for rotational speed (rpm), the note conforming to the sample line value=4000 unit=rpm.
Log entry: value=7000 unit=rpm
